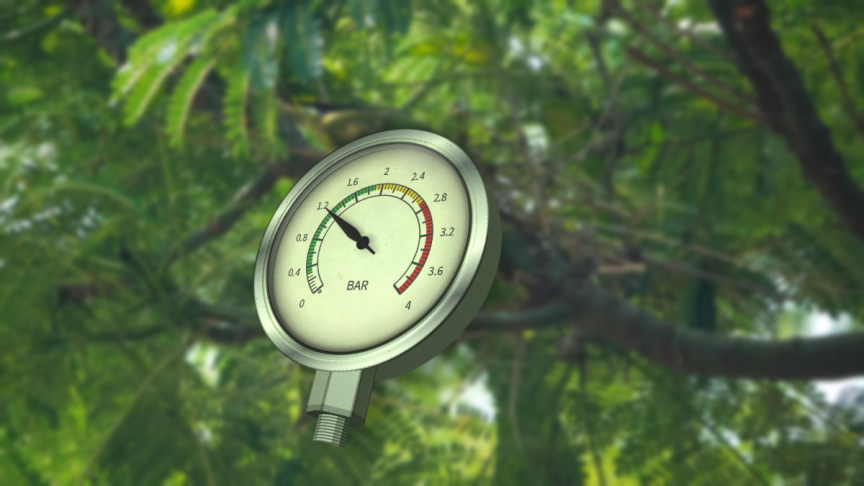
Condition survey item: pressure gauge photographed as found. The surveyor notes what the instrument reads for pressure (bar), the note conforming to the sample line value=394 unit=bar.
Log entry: value=1.2 unit=bar
